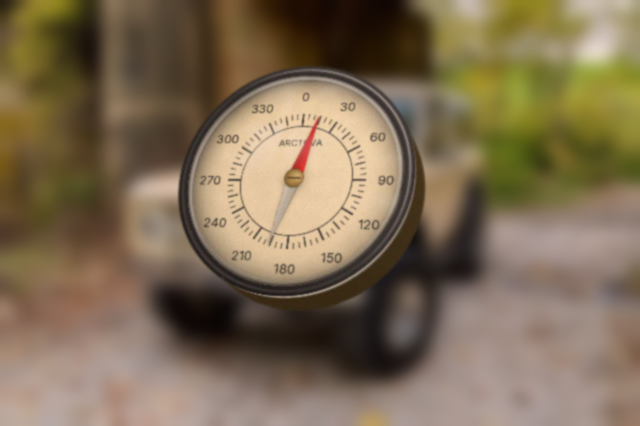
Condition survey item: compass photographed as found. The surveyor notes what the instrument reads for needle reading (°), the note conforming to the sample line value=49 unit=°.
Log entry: value=15 unit=°
